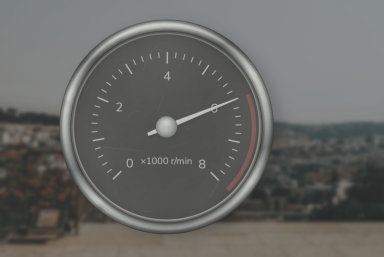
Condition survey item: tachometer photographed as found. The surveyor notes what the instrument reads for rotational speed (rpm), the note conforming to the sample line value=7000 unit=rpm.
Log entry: value=6000 unit=rpm
